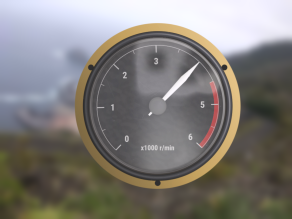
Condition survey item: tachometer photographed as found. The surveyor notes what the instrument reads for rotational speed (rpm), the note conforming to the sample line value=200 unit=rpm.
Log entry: value=4000 unit=rpm
